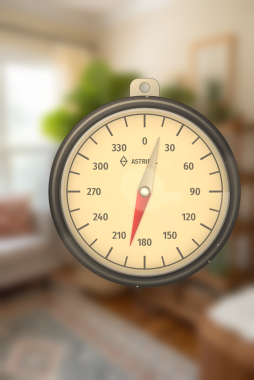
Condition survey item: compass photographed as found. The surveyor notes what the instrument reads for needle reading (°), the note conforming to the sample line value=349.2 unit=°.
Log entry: value=195 unit=°
